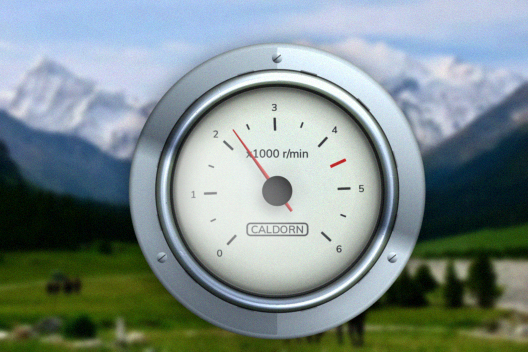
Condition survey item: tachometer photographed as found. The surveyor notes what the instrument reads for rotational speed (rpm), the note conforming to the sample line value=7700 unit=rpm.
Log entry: value=2250 unit=rpm
